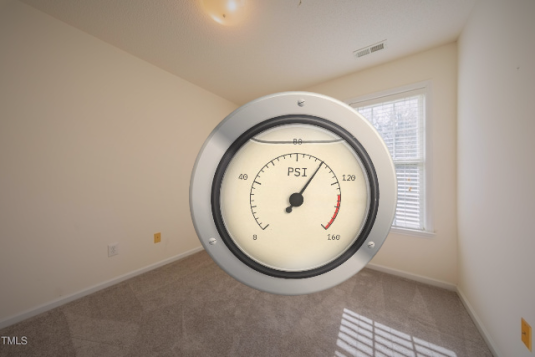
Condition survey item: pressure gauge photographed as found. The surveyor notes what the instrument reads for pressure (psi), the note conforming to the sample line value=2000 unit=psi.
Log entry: value=100 unit=psi
